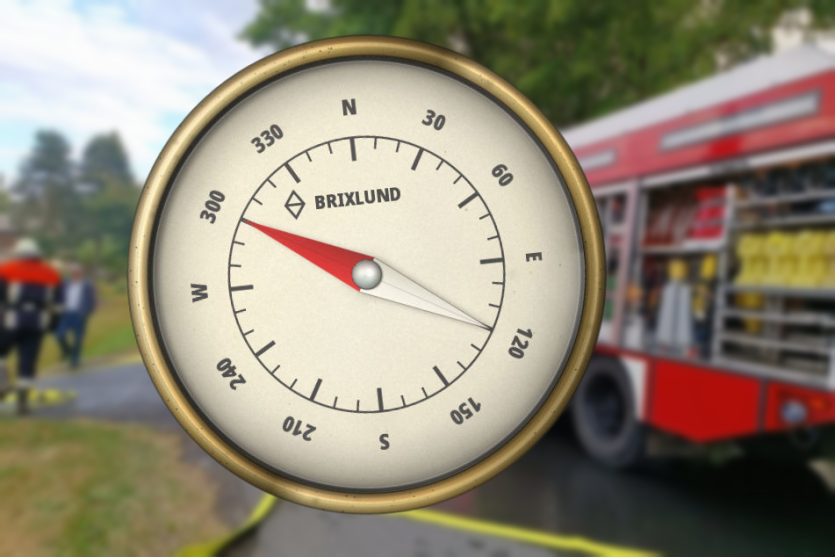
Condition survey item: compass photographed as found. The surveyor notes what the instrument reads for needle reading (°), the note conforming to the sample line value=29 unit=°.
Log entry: value=300 unit=°
